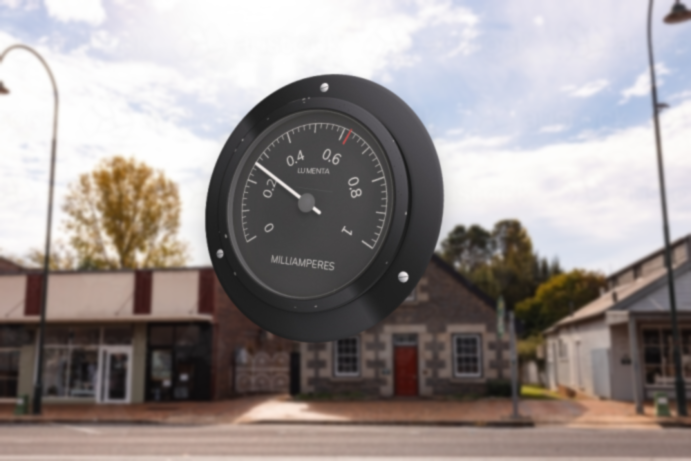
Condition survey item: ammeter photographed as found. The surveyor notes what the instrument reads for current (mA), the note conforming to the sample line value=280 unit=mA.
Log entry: value=0.26 unit=mA
